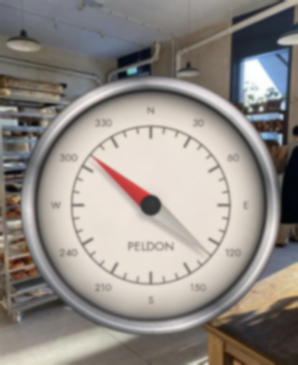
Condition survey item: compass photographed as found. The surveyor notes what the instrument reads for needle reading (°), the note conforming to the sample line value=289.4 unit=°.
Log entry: value=310 unit=°
